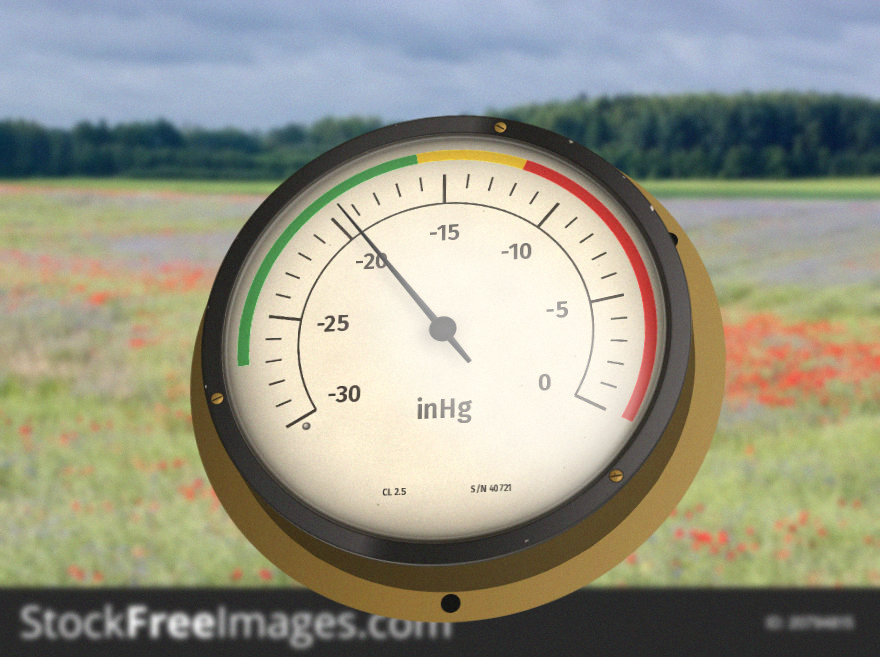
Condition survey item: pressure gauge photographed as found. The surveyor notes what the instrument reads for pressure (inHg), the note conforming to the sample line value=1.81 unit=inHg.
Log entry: value=-19.5 unit=inHg
